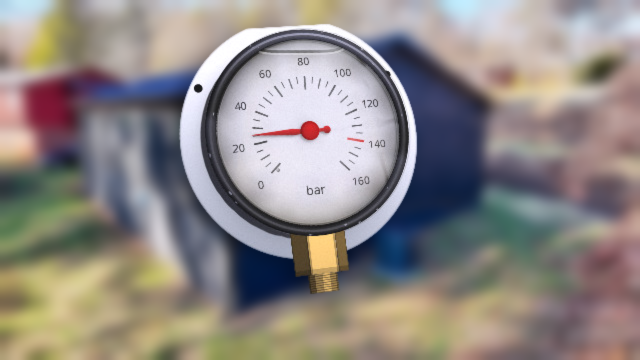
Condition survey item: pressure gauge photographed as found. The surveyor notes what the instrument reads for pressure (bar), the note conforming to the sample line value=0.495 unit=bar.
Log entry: value=25 unit=bar
